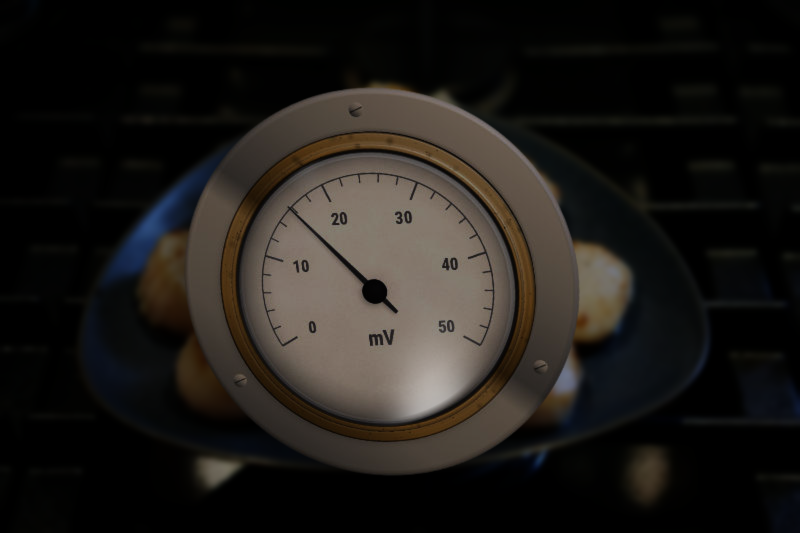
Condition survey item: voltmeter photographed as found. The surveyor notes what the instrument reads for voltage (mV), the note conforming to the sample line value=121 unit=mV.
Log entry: value=16 unit=mV
